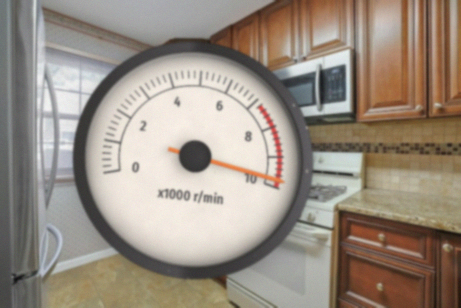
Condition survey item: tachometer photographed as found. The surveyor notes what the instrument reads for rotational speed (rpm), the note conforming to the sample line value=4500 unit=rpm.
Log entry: value=9800 unit=rpm
